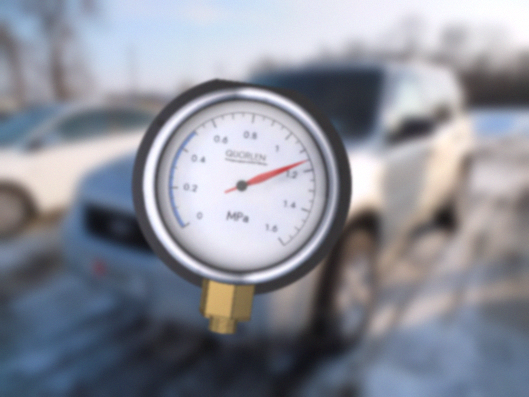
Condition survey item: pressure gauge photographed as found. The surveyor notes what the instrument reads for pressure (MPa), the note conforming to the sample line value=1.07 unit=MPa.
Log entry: value=1.15 unit=MPa
